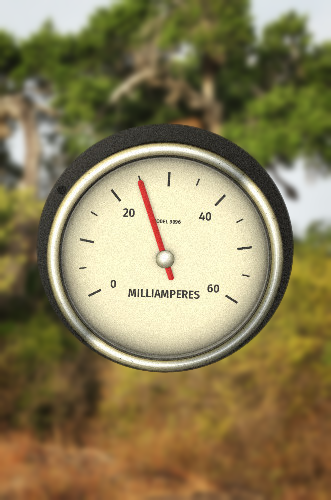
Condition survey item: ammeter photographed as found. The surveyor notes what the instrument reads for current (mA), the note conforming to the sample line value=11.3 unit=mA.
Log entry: value=25 unit=mA
